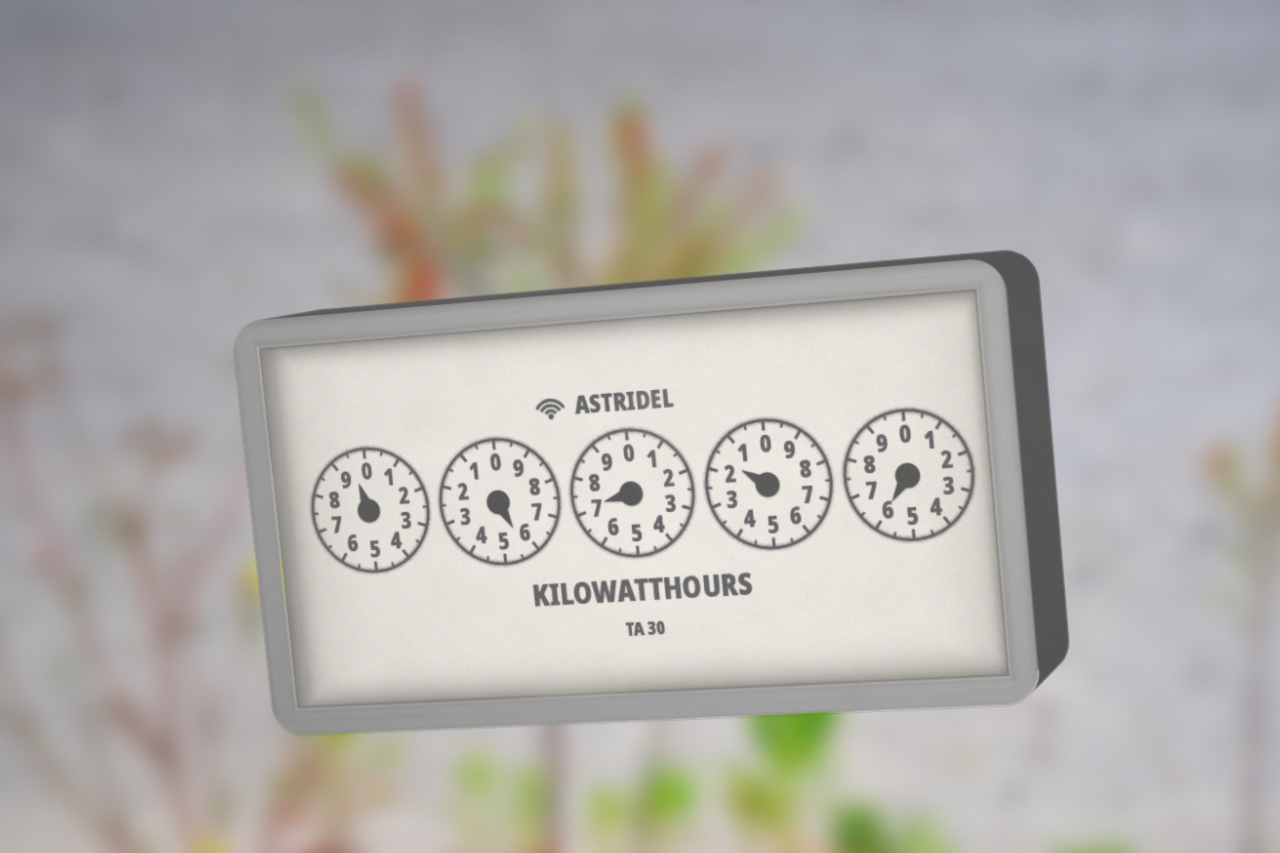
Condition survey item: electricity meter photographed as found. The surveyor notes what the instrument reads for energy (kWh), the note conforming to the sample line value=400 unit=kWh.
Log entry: value=95716 unit=kWh
